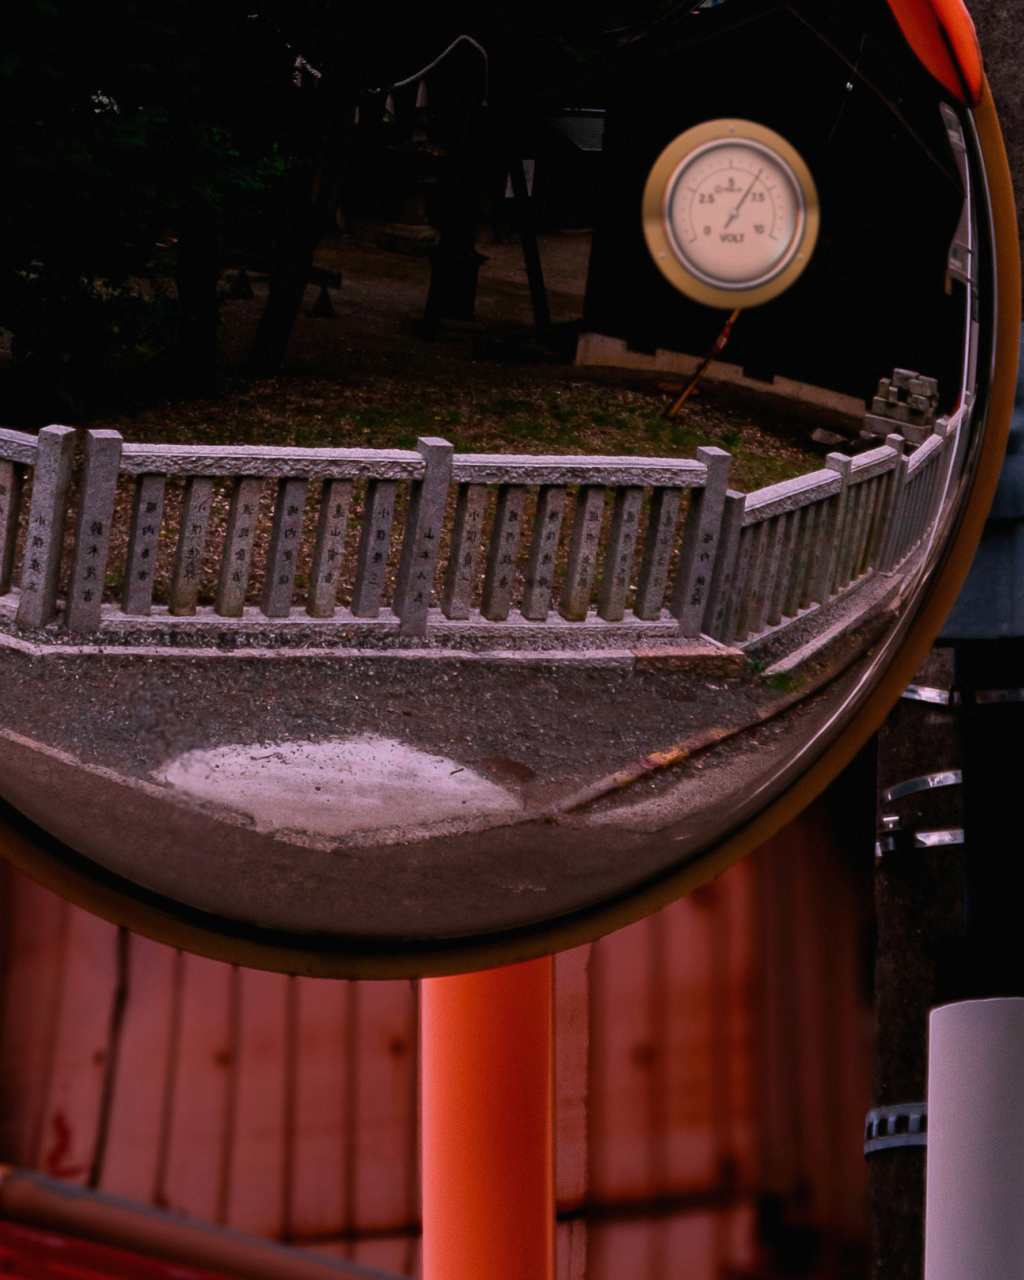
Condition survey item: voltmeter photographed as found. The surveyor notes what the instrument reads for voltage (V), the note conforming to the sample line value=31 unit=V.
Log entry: value=6.5 unit=V
